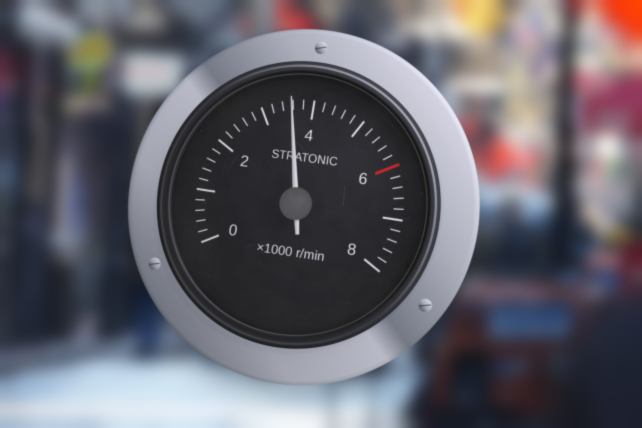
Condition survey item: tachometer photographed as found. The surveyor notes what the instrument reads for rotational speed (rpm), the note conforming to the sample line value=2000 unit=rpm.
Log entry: value=3600 unit=rpm
